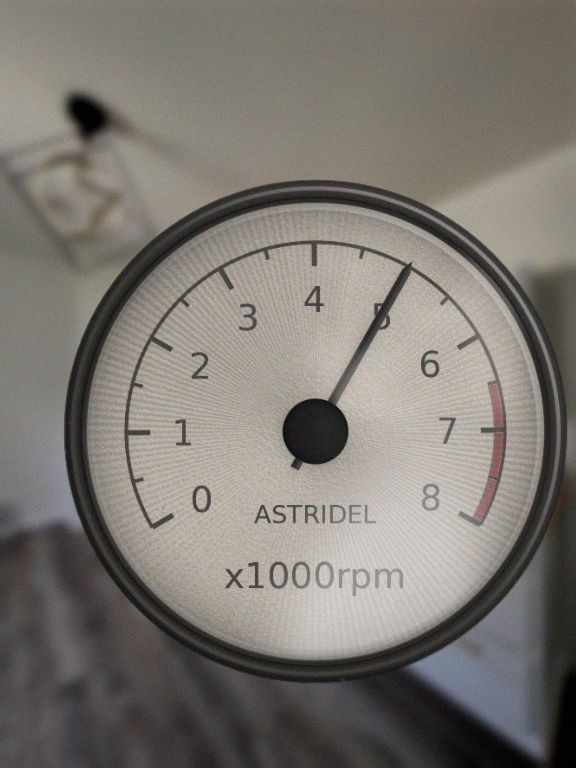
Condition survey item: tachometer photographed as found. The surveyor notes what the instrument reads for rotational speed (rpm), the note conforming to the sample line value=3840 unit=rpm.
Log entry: value=5000 unit=rpm
